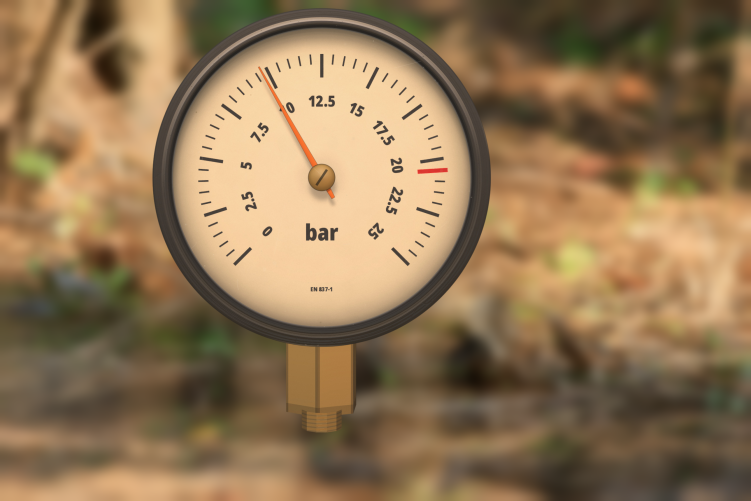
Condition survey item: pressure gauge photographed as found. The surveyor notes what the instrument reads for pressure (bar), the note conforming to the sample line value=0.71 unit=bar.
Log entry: value=9.75 unit=bar
